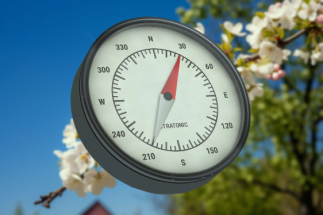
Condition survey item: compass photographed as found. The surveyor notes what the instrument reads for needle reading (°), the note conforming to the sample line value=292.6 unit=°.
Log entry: value=30 unit=°
